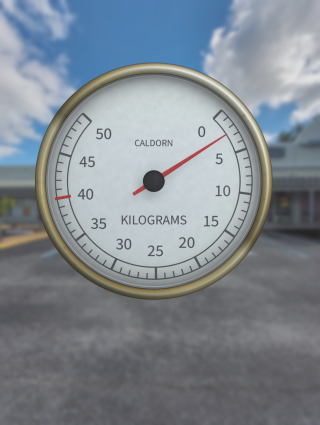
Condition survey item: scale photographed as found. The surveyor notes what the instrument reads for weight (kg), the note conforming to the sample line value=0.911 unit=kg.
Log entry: value=2.5 unit=kg
